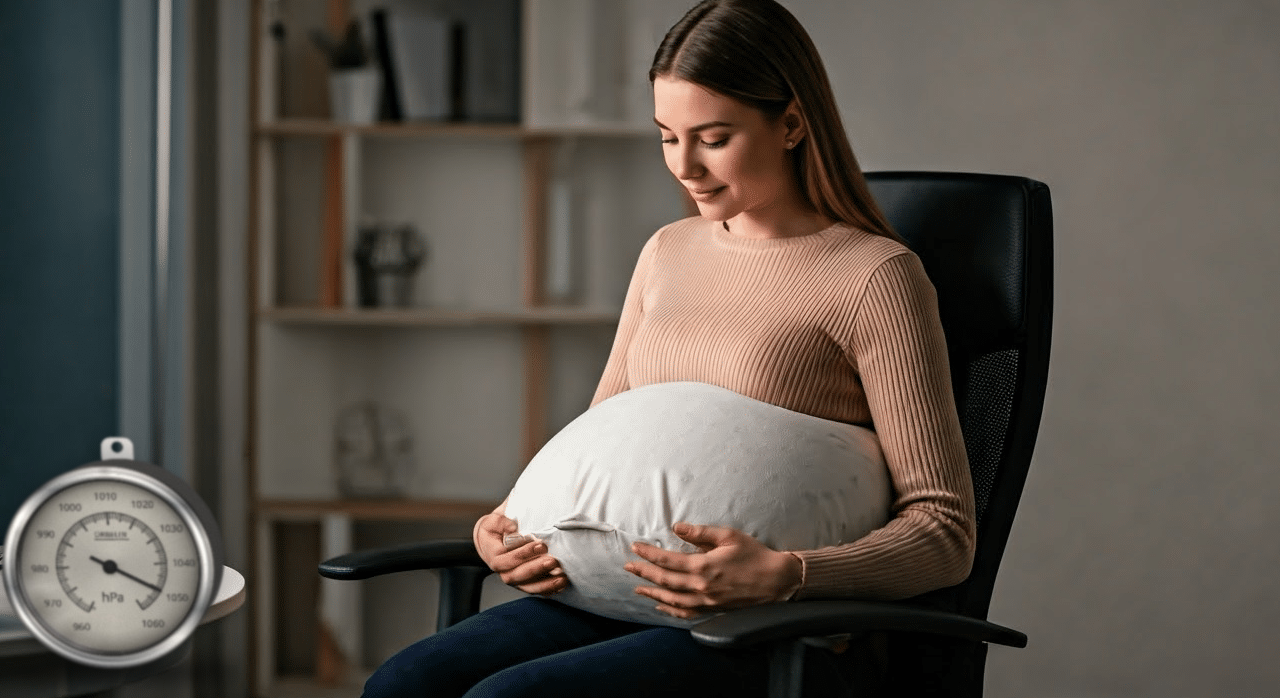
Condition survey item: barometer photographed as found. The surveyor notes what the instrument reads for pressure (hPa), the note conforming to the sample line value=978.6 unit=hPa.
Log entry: value=1050 unit=hPa
